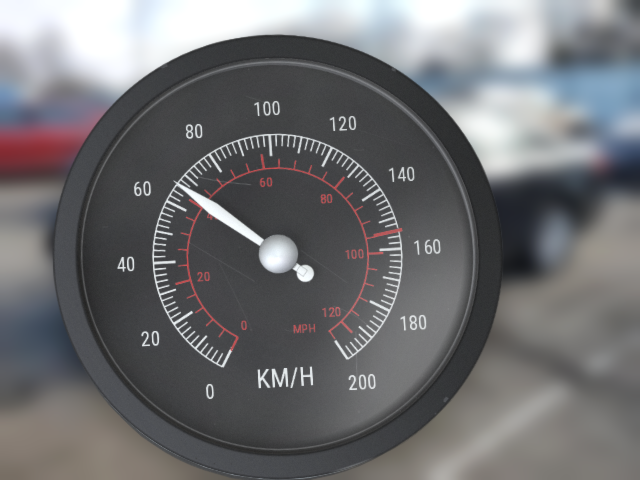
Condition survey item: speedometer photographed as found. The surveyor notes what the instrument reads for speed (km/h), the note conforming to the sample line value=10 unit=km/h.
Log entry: value=66 unit=km/h
